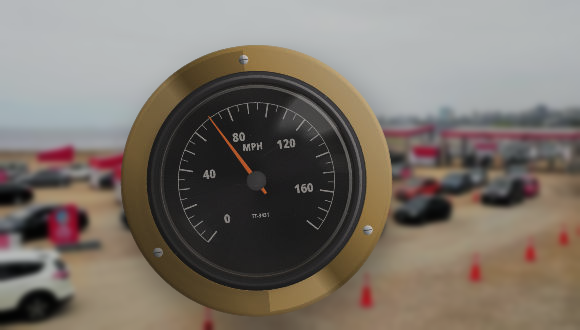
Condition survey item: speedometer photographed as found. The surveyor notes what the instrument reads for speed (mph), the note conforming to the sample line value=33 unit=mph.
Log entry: value=70 unit=mph
